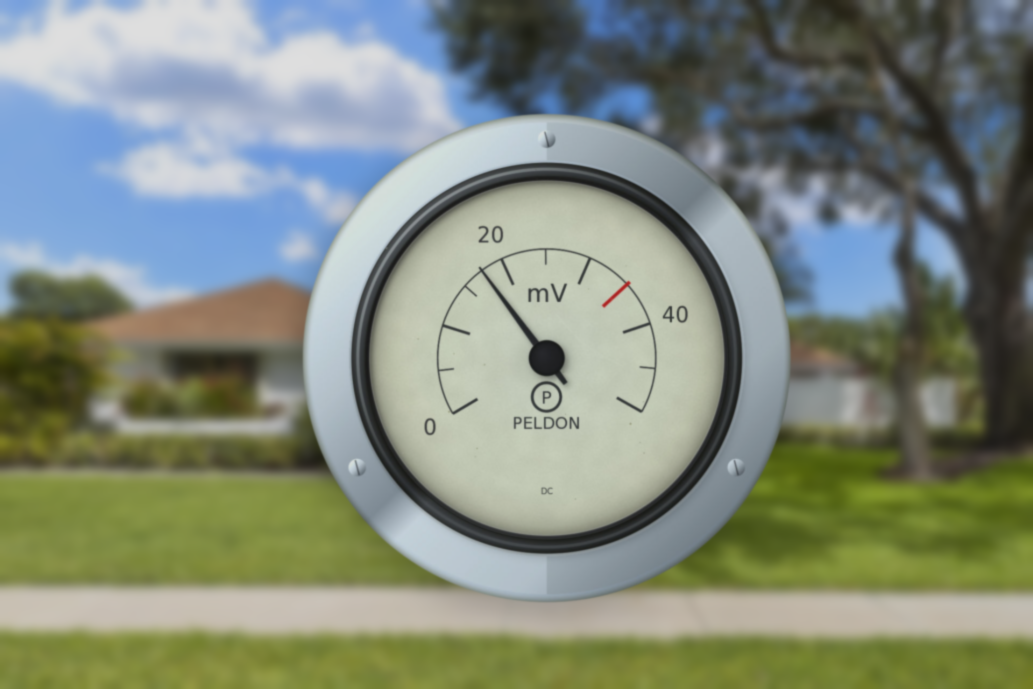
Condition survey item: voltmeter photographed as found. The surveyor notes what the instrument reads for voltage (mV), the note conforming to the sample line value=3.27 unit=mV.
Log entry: value=17.5 unit=mV
